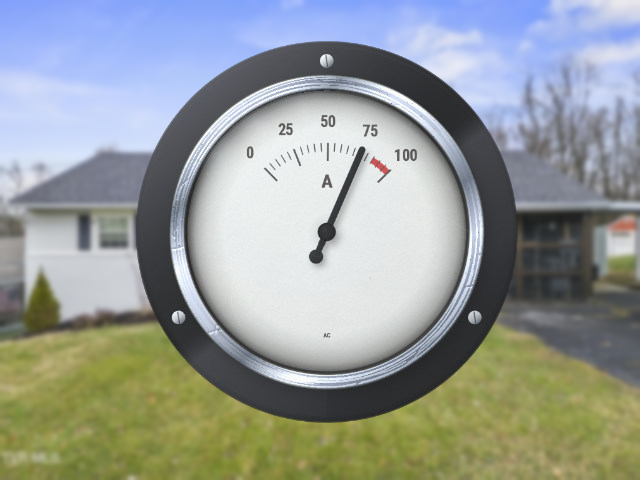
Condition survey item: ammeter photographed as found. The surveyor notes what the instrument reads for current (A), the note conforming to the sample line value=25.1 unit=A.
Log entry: value=75 unit=A
